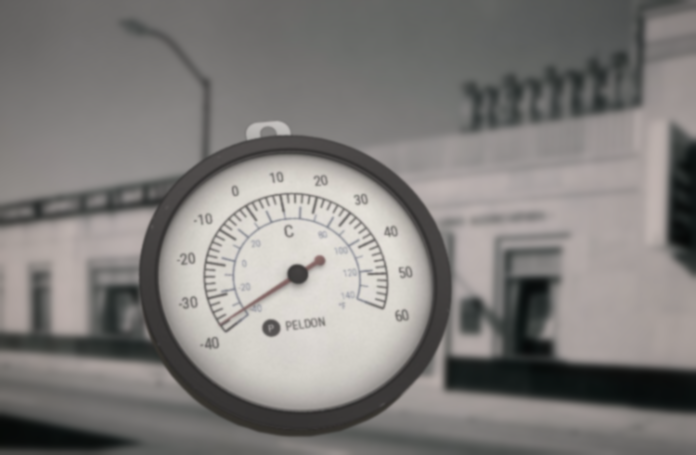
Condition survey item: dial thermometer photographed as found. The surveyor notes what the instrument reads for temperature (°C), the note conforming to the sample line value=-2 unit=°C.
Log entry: value=-38 unit=°C
